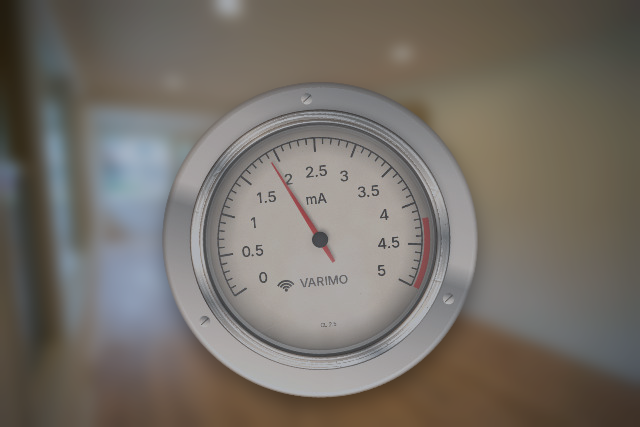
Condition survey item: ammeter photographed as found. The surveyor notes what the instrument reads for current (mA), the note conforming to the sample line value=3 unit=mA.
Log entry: value=1.9 unit=mA
